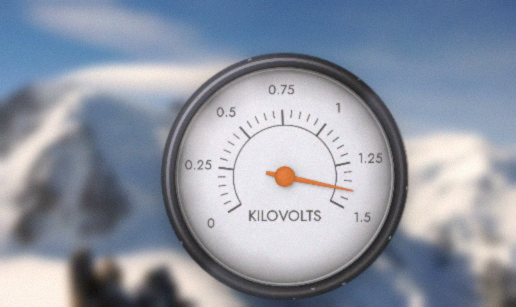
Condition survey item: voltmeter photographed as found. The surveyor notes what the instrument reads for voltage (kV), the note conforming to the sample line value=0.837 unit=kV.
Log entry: value=1.4 unit=kV
